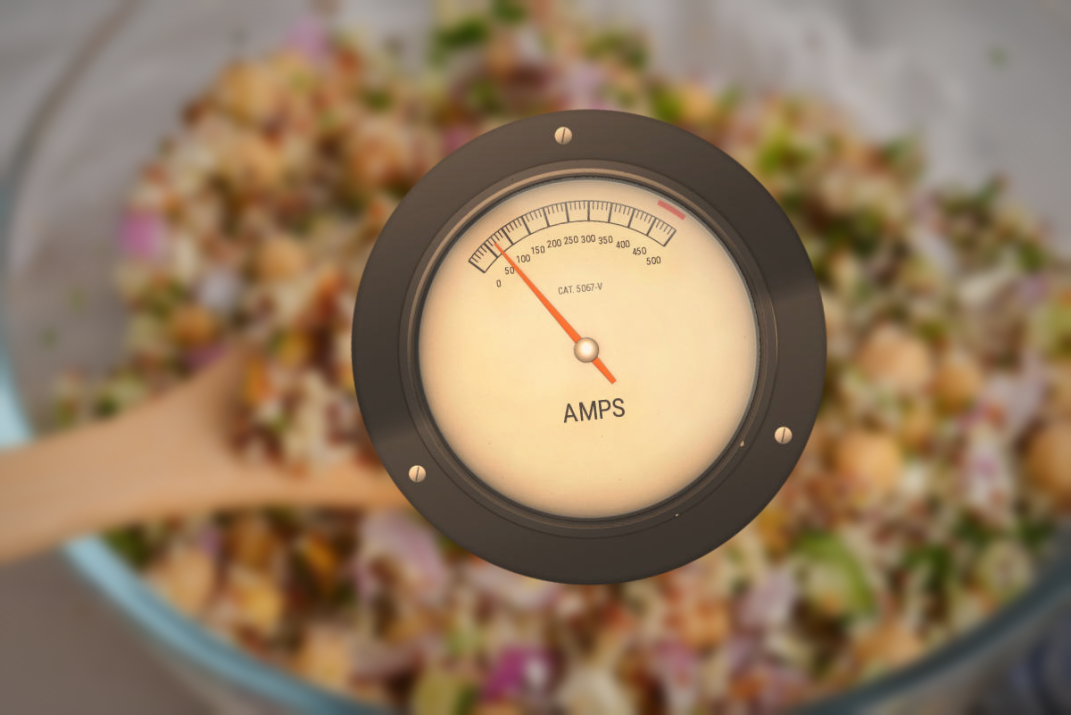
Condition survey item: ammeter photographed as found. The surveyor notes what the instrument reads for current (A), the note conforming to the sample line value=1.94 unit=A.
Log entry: value=70 unit=A
